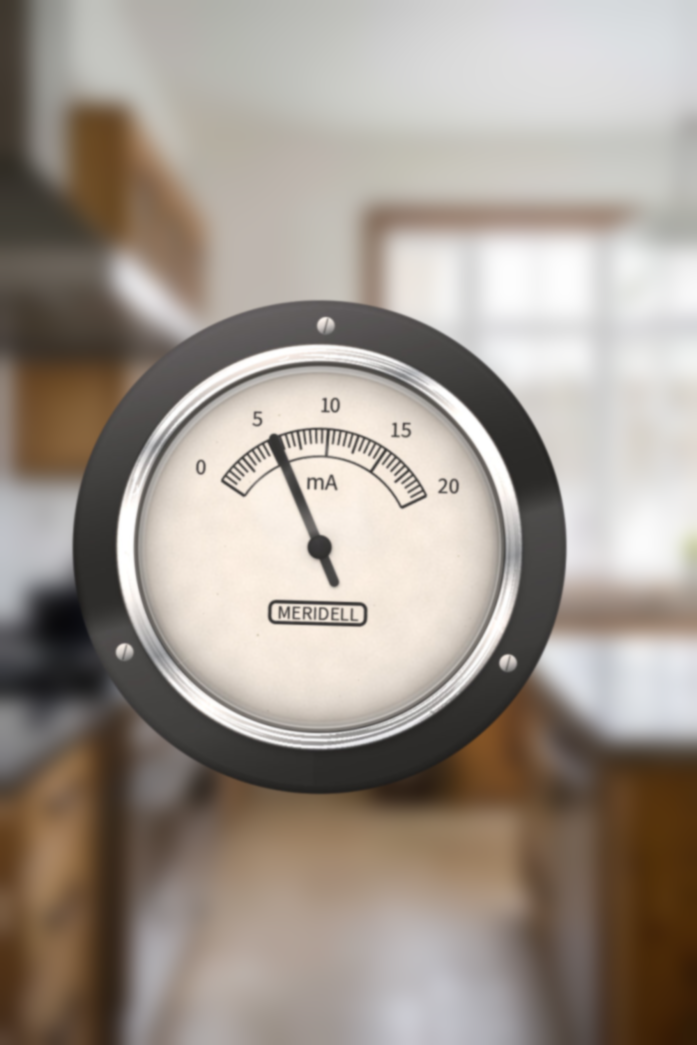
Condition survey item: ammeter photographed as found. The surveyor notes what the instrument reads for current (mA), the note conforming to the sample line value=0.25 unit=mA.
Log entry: value=5.5 unit=mA
